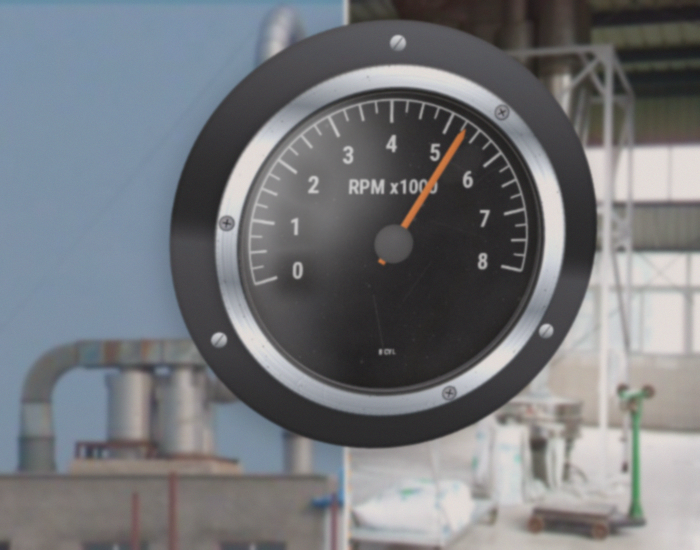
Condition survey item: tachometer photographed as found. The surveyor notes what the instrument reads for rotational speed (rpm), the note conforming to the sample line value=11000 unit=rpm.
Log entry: value=5250 unit=rpm
